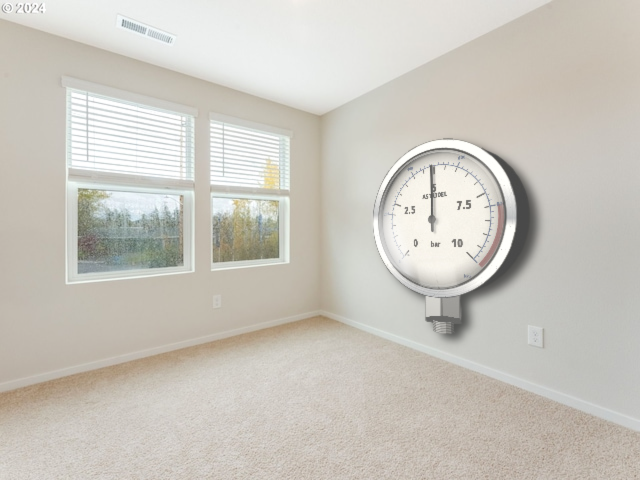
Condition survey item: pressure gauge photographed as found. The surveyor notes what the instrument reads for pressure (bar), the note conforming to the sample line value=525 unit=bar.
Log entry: value=5 unit=bar
